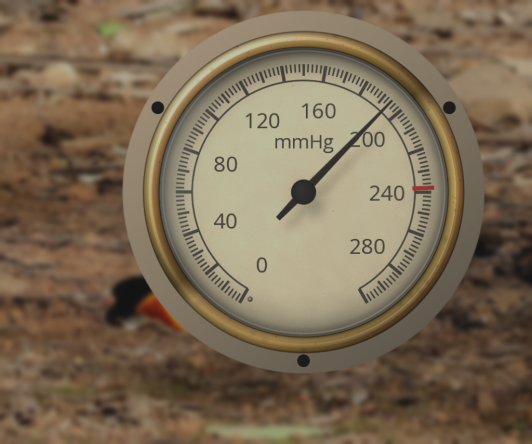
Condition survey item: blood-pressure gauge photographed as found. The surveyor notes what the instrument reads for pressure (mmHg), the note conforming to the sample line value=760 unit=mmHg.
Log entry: value=194 unit=mmHg
